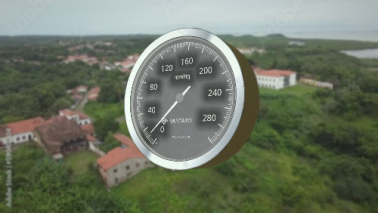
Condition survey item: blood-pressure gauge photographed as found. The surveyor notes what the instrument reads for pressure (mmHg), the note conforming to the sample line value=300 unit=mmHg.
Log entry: value=10 unit=mmHg
